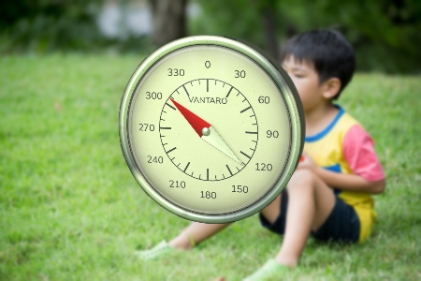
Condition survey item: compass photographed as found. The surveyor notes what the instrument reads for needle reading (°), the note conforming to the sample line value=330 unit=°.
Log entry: value=310 unit=°
